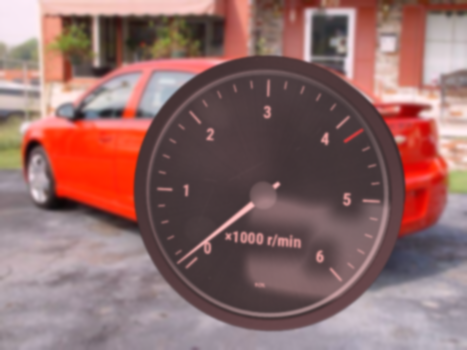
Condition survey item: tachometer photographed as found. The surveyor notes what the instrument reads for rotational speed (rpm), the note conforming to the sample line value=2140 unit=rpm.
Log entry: value=100 unit=rpm
